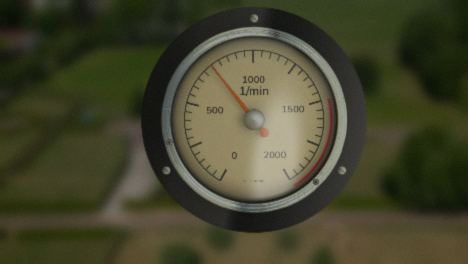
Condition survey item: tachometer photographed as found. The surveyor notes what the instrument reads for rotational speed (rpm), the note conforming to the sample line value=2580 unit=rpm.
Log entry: value=750 unit=rpm
